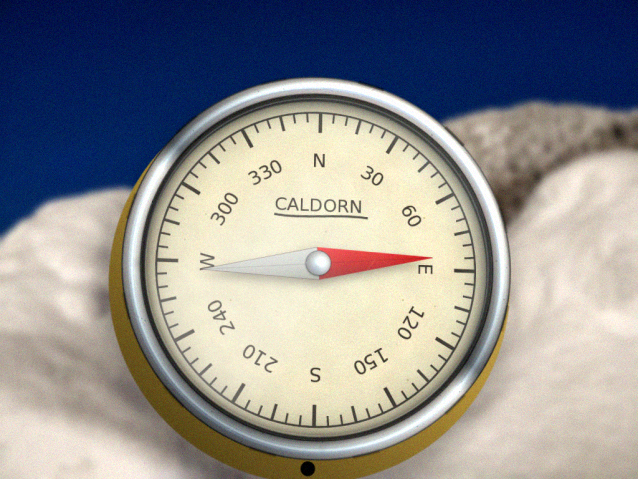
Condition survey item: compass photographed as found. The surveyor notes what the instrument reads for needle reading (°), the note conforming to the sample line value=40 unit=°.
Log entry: value=85 unit=°
